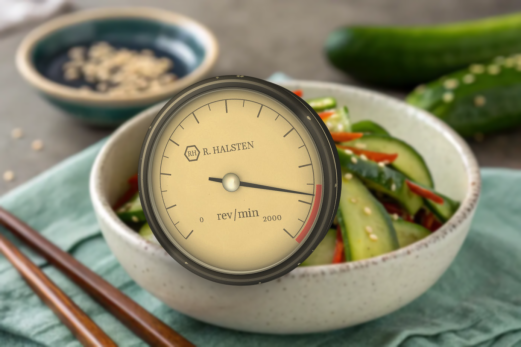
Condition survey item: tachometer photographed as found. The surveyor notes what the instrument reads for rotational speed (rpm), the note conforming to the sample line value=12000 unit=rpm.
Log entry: value=1750 unit=rpm
